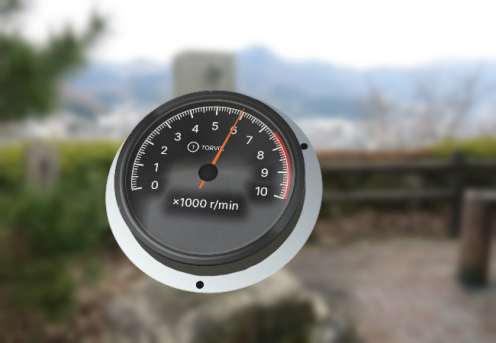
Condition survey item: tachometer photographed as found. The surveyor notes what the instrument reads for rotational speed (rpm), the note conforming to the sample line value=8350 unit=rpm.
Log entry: value=6000 unit=rpm
